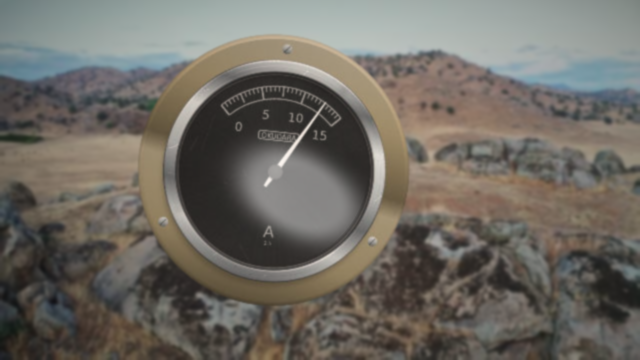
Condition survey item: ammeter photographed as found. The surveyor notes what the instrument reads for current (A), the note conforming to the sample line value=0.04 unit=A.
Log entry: value=12.5 unit=A
